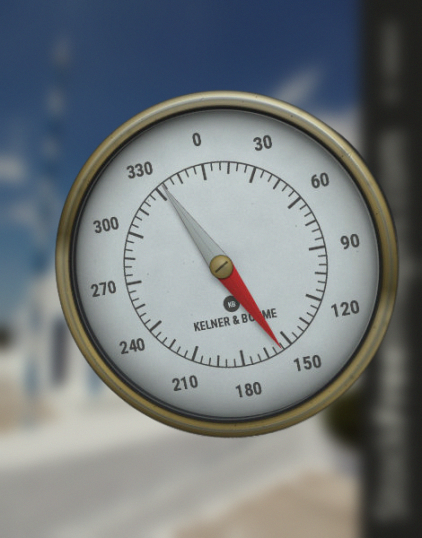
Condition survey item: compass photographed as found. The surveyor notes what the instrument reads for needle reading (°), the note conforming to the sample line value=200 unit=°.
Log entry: value=155 unit=°
